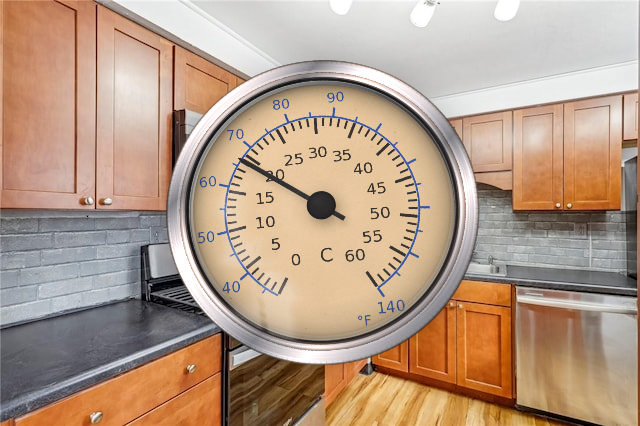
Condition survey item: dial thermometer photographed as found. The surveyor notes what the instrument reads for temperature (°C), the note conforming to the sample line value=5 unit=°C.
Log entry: value=19 unit=°C
